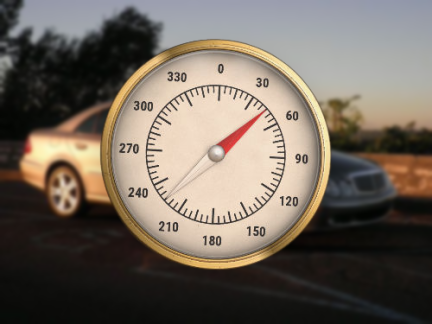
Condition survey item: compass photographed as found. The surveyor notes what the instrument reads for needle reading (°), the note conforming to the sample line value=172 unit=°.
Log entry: value=45 unit=°
